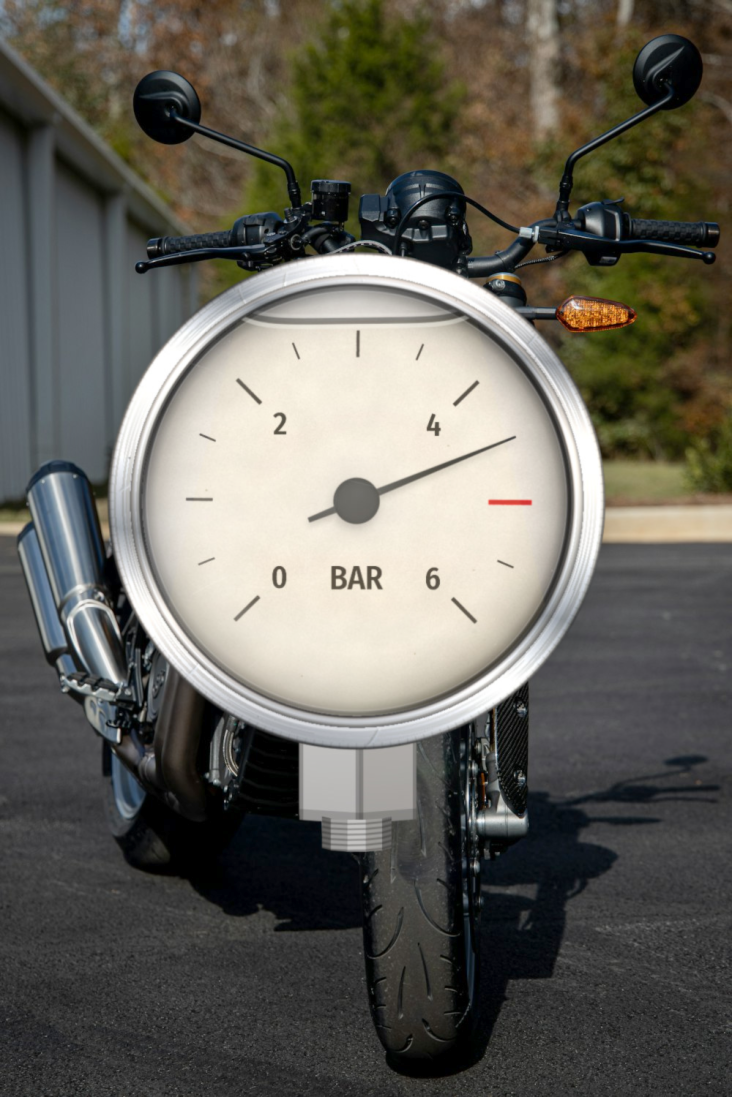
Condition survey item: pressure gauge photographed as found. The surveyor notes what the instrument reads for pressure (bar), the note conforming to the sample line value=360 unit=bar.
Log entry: value=4.5 unit=bar
